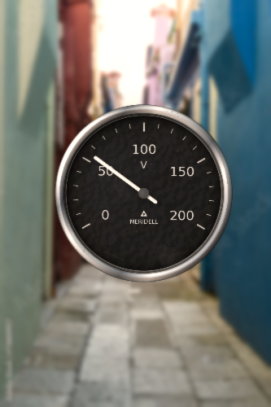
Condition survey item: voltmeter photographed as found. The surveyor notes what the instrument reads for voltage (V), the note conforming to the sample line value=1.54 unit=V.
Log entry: value=55 unit=V
